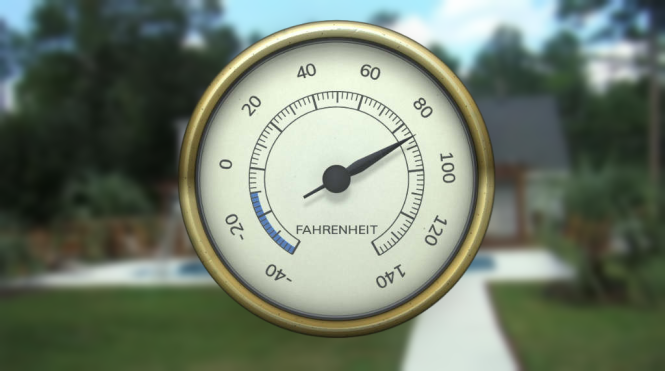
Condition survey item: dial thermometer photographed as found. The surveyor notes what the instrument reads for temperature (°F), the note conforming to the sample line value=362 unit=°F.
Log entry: value=86 unit=°F
